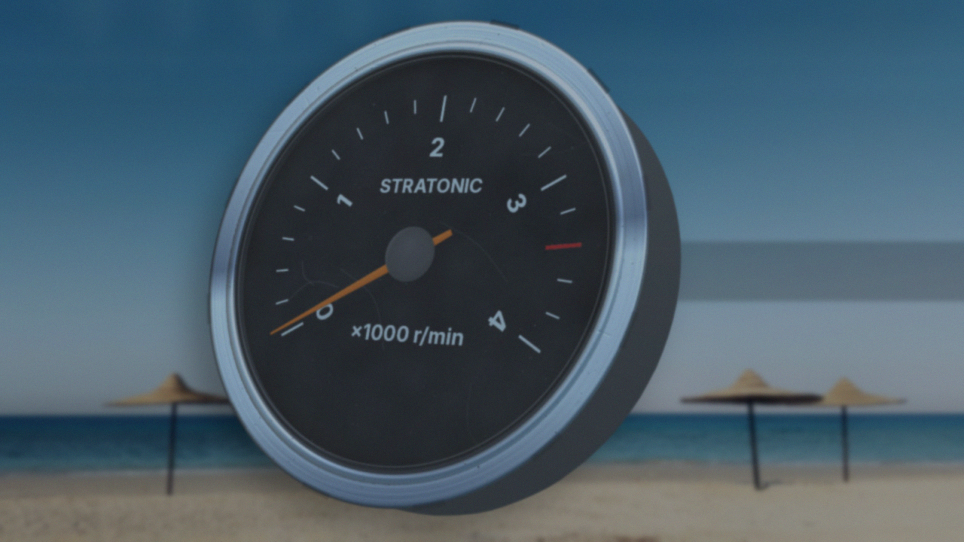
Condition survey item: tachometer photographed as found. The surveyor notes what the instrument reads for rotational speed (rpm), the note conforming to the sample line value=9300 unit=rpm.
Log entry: value=0 unit=rpm
